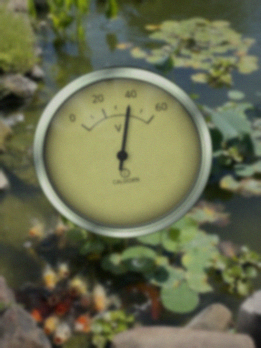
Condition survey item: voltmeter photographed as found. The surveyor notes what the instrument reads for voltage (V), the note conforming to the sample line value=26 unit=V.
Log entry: value=40 unit=V
